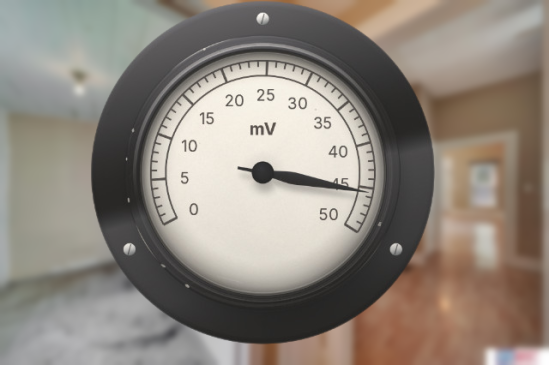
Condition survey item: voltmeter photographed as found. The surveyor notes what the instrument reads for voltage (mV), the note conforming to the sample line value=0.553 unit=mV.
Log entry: value=45.5 unit=mV
